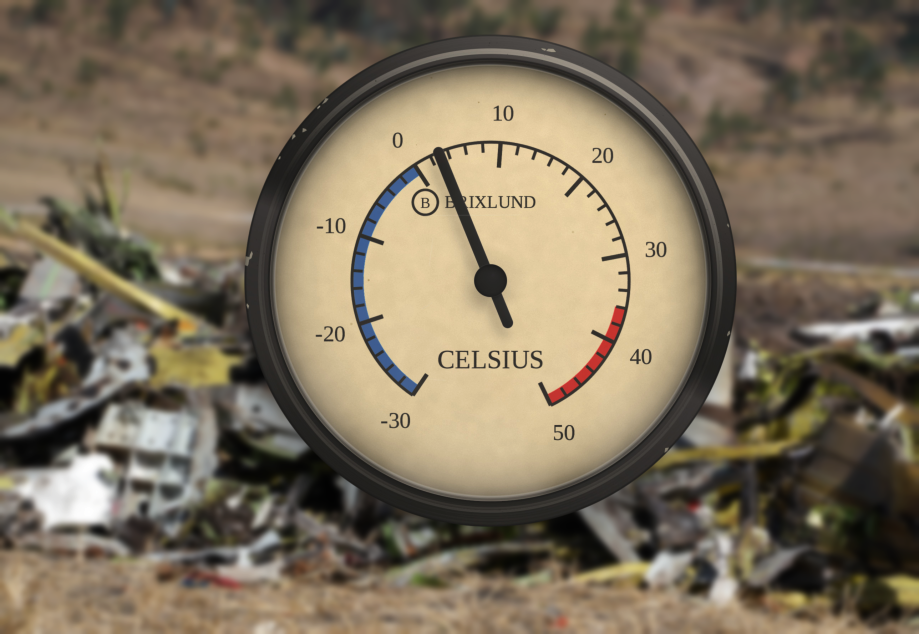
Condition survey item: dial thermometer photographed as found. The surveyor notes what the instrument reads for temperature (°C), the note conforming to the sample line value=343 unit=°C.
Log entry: value=3 unit=°C
